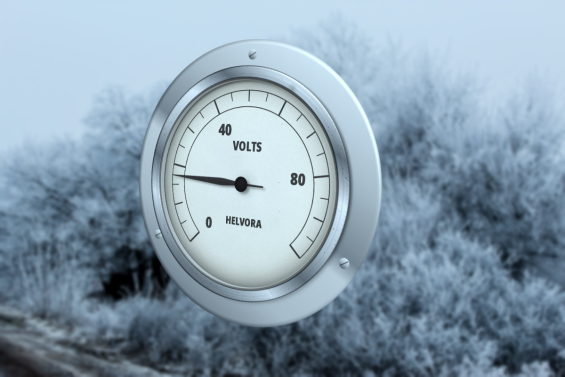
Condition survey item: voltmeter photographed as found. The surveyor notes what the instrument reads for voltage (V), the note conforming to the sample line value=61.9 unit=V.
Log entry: value=17.5 unit=V
